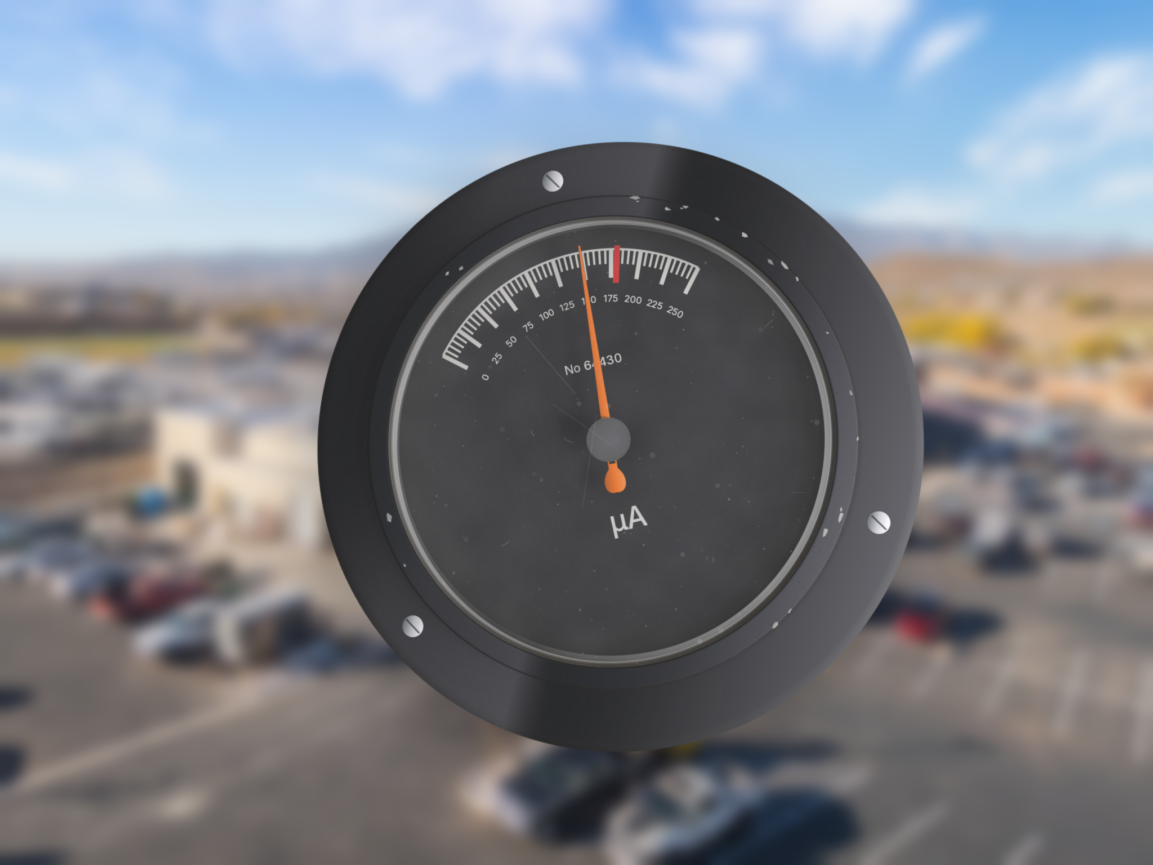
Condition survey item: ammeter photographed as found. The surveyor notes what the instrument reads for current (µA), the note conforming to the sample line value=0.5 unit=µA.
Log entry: value=150 unit=µA
